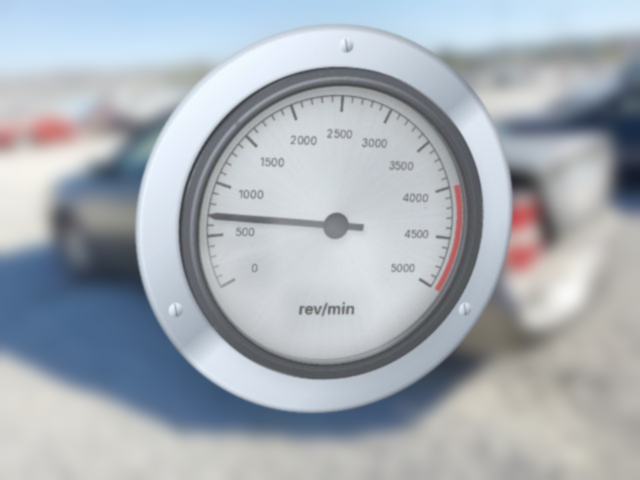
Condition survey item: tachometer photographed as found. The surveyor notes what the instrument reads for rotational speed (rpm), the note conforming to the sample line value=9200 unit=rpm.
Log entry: value=700 unit=rpm
